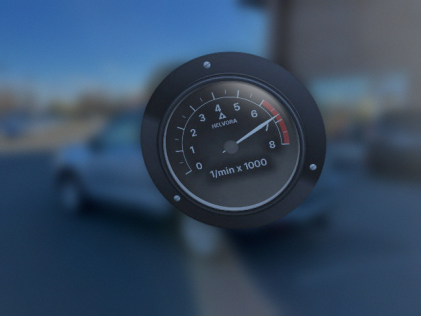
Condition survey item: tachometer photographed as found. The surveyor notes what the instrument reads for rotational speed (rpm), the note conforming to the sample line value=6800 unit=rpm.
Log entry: value=6750 unit=rpm
